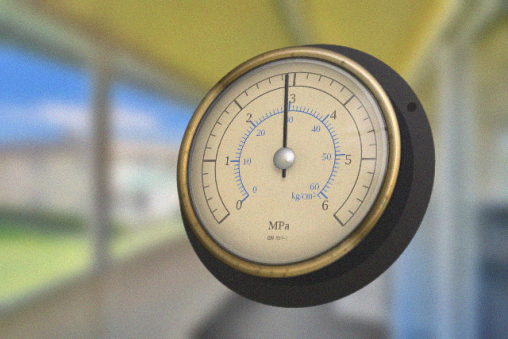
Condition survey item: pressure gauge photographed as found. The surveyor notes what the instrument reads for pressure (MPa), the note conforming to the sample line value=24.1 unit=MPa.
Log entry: value=2.9 unit=MPa
